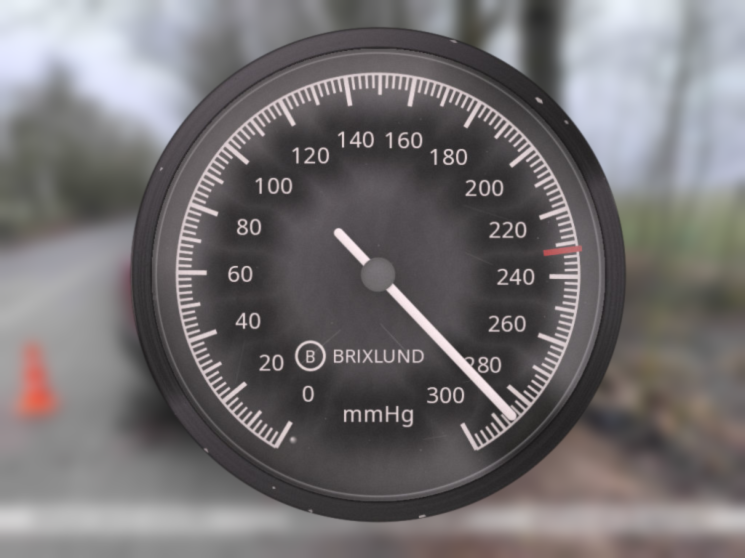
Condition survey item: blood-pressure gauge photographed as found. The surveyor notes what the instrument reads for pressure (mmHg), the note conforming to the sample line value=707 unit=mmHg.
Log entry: value=286 unit=mmHg
